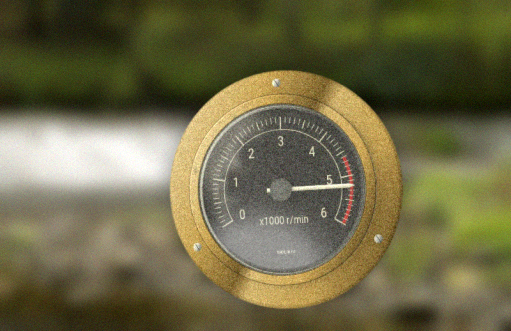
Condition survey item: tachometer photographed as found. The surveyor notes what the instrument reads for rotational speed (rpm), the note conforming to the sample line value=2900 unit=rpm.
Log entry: value=5200 unit=rpm
